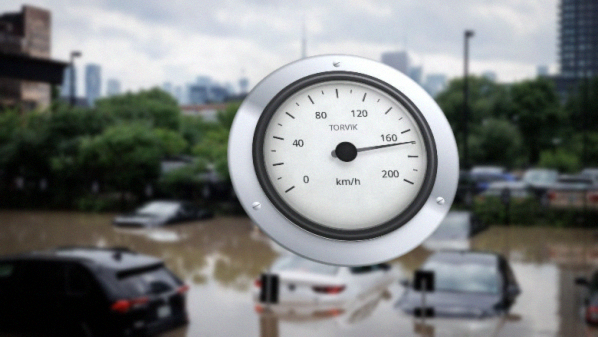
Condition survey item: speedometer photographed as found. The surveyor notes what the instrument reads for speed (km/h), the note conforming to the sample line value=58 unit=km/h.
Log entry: value=170 unit=km/h
